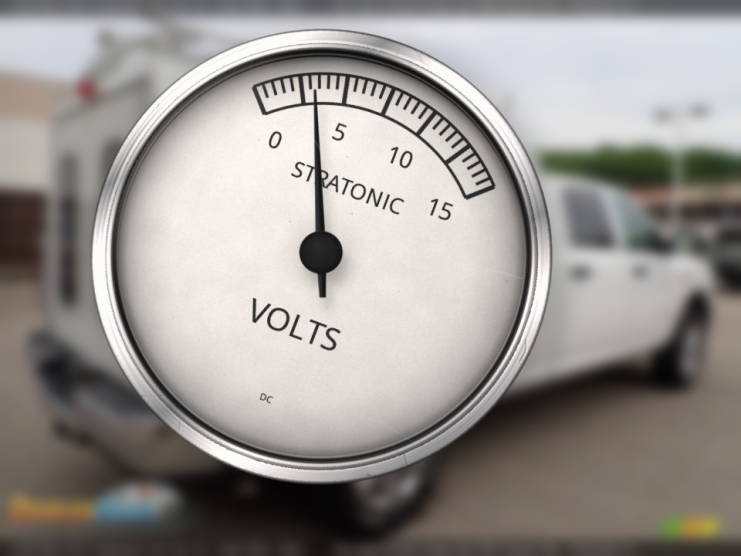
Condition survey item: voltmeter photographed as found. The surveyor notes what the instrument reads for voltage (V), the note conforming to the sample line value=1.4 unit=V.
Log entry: value=3.25 unit=V
